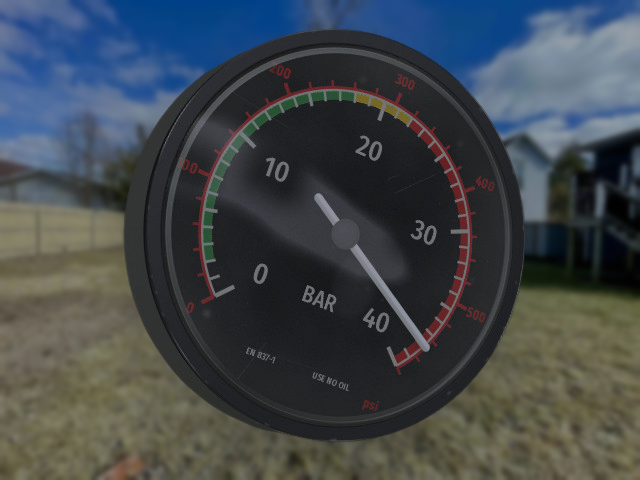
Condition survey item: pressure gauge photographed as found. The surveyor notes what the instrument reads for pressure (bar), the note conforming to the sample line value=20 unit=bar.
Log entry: value=38 unit=bar
